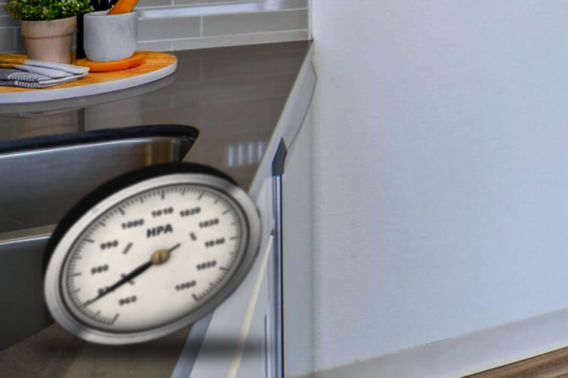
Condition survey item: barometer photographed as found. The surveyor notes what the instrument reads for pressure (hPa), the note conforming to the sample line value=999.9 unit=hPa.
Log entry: value=970 unit=hPa
